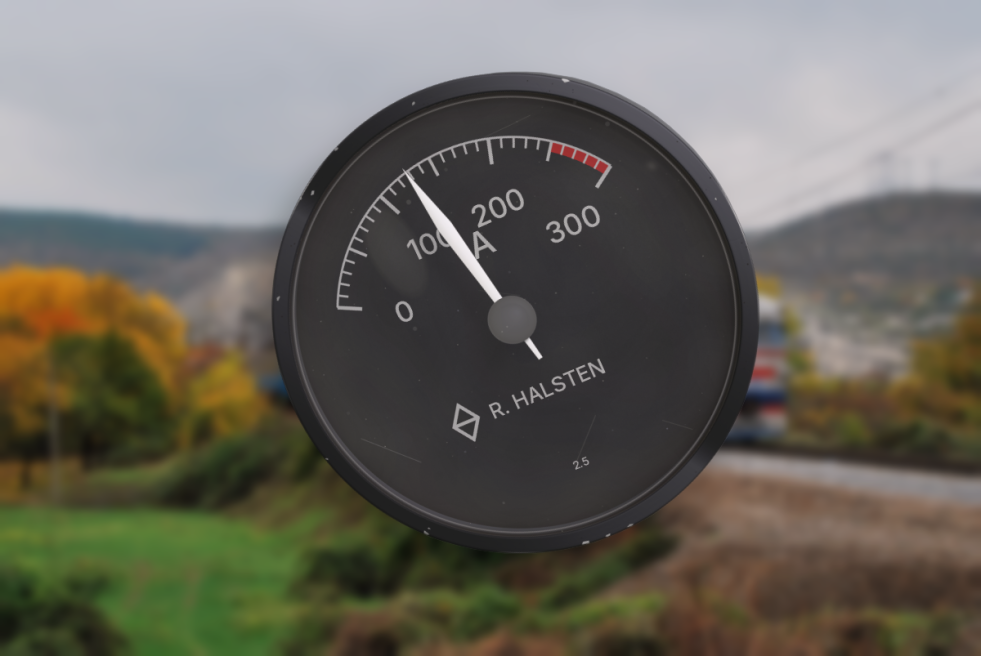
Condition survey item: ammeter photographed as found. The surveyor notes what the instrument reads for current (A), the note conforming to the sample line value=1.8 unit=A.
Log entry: value=130 unit=A
